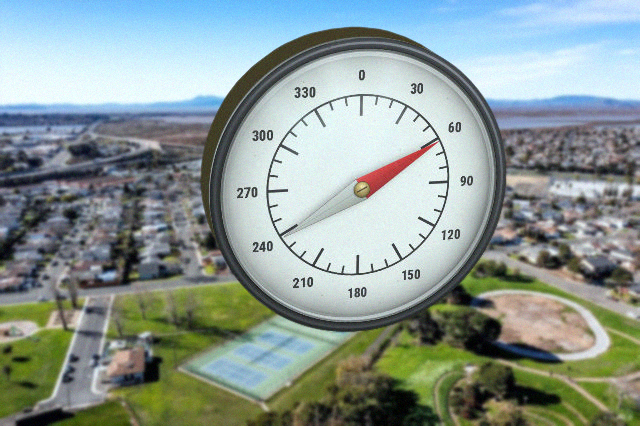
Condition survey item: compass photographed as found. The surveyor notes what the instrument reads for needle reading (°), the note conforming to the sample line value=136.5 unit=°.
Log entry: value=60 unit=°
